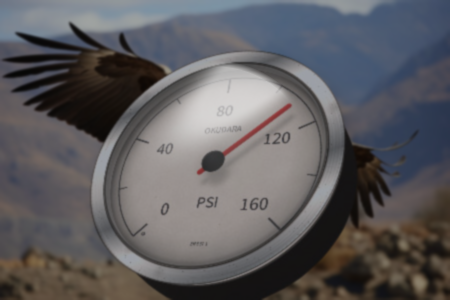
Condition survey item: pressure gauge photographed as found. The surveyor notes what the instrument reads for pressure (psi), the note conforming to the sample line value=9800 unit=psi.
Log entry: value=110 unit=psi
